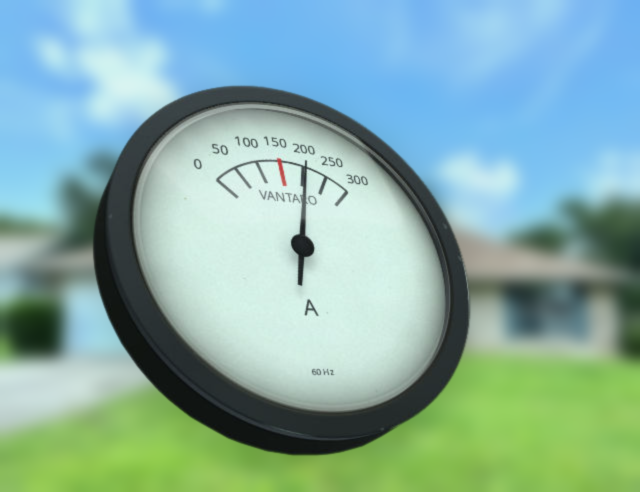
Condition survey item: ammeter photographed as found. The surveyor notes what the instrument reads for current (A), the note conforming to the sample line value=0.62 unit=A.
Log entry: value=200 unit=A
